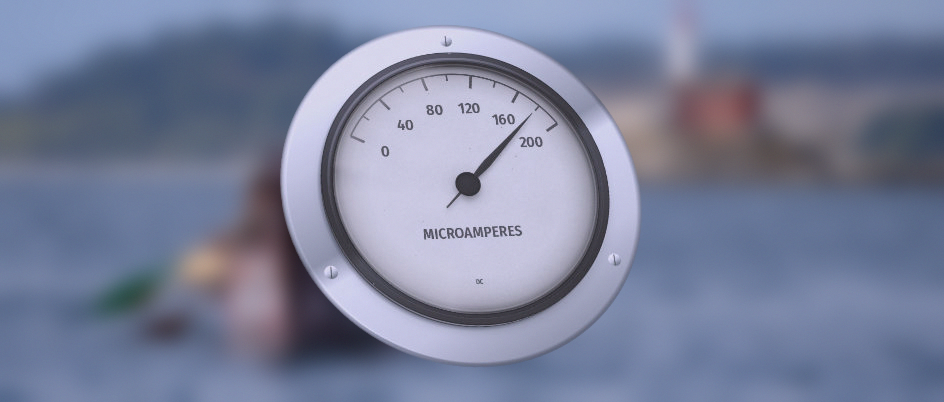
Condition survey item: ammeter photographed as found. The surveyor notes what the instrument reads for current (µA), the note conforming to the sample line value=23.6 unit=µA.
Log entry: value=180 unit=µA
